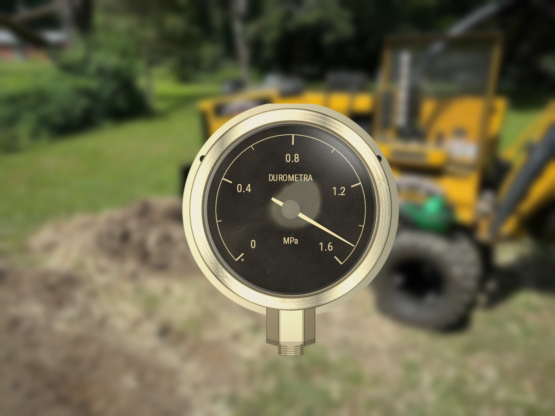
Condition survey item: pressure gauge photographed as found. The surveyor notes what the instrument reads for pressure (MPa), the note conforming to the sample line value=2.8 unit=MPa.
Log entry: value=1.5 unit=MPa
